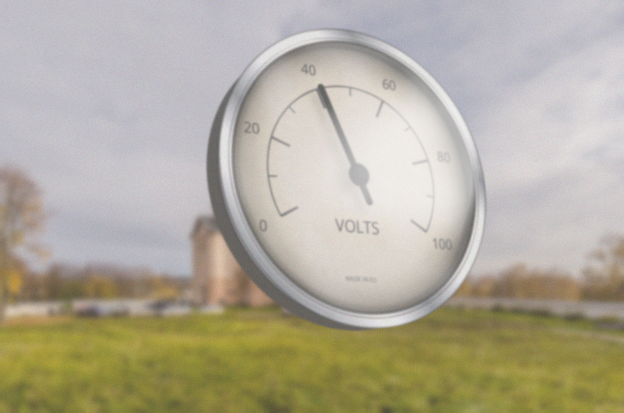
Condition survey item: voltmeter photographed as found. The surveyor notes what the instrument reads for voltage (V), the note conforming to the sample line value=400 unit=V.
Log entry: value=40 unit=V
